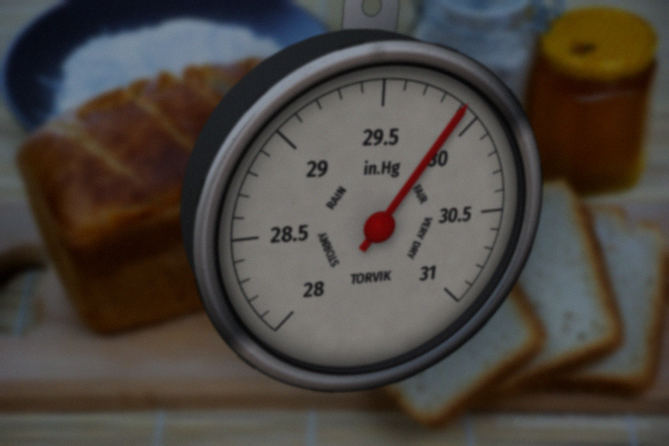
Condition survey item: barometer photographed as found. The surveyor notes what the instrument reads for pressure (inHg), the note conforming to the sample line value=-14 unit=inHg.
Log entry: value=29.9 unit=inHg
